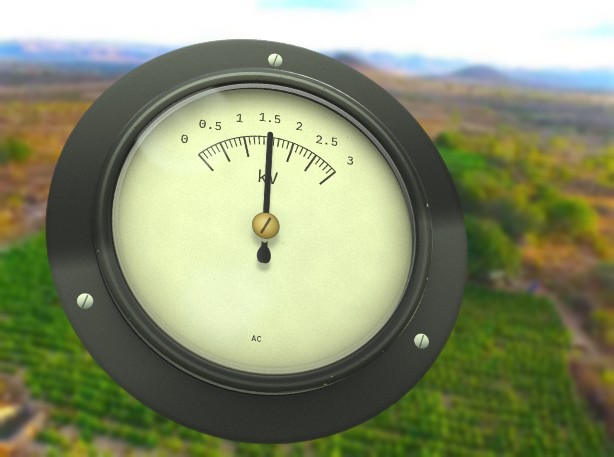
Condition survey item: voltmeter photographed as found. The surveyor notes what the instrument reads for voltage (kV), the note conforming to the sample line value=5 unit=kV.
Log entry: value=1.5 unit=kV
